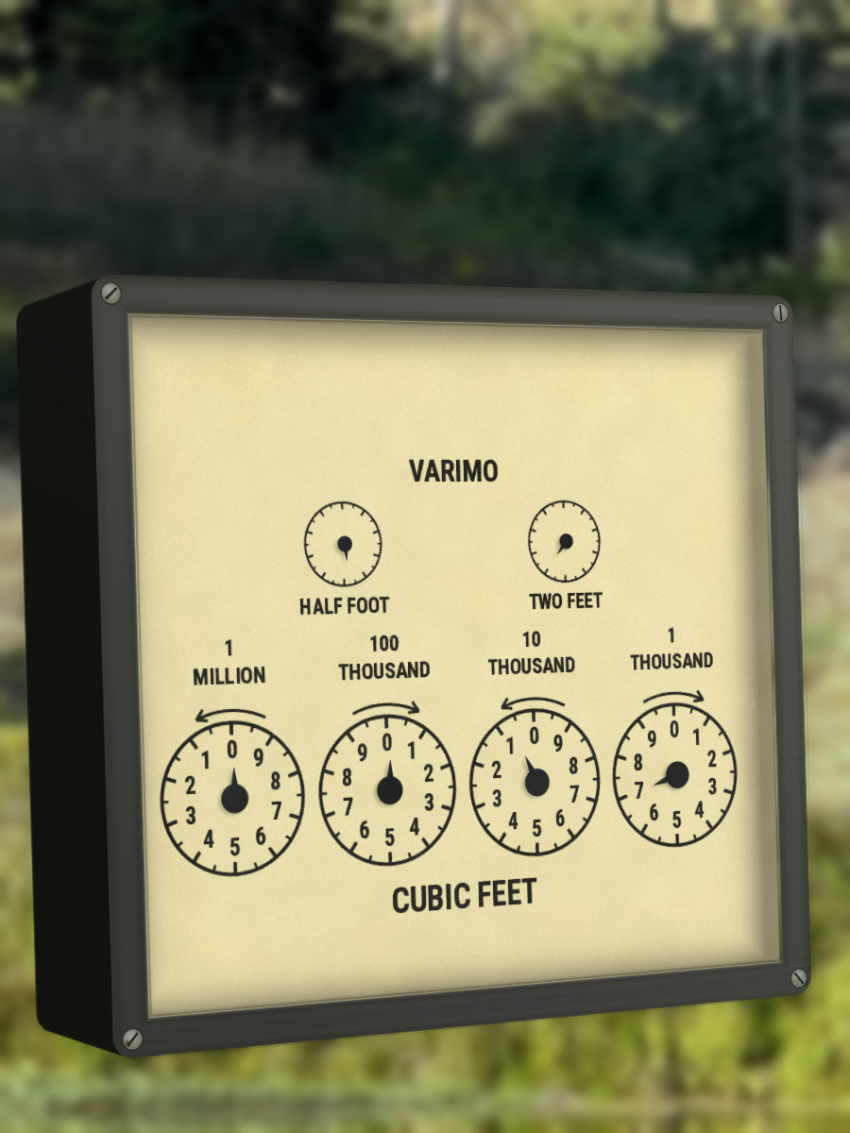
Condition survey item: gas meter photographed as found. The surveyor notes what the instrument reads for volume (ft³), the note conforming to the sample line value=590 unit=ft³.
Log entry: value=700 unit=ft³
